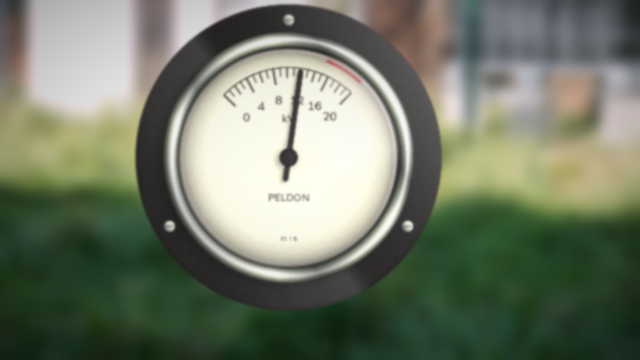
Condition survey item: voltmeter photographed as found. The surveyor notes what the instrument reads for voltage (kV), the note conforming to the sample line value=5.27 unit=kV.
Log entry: value=12 unit=kV
